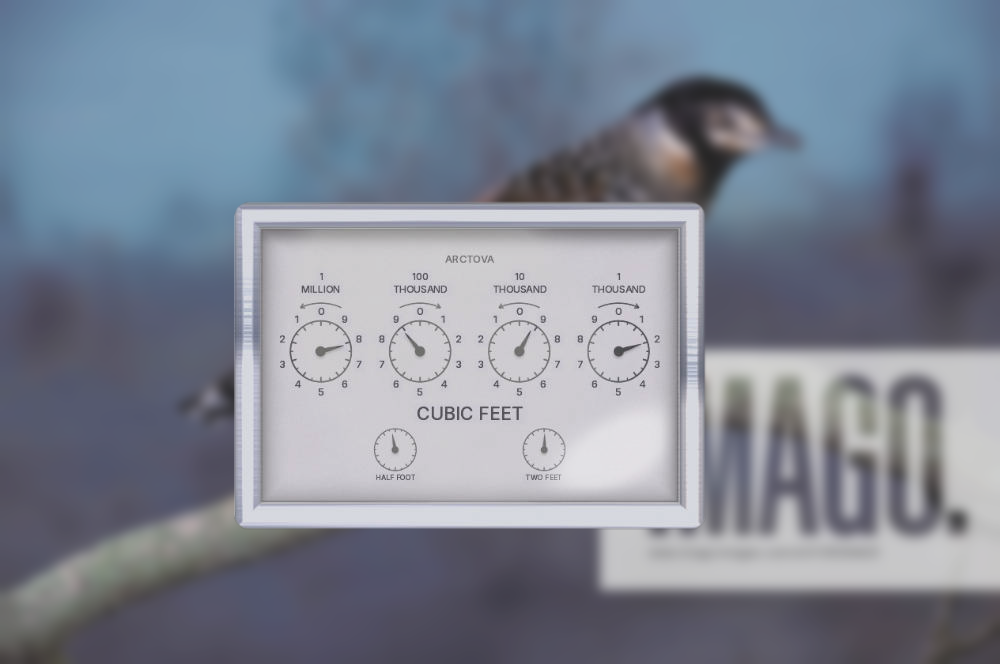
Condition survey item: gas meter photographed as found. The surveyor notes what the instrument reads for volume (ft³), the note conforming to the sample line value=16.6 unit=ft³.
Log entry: value=789200 unit=ft³
